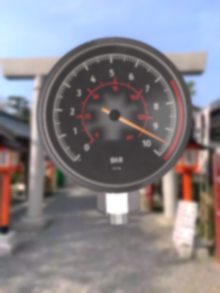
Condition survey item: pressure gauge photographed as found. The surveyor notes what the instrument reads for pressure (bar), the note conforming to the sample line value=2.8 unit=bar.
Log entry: value=9.5 unit=bar
